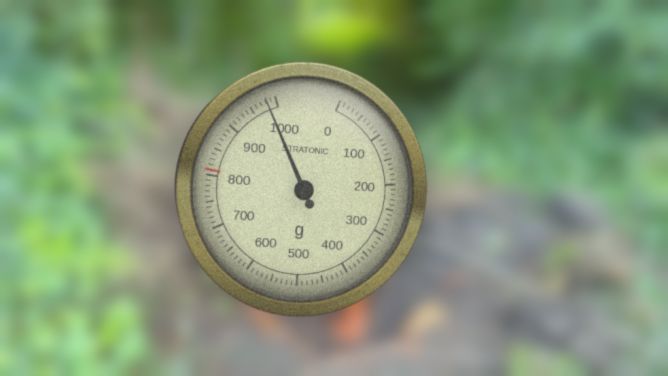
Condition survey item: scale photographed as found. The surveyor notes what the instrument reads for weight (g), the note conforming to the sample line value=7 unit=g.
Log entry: value=980 unit=g
